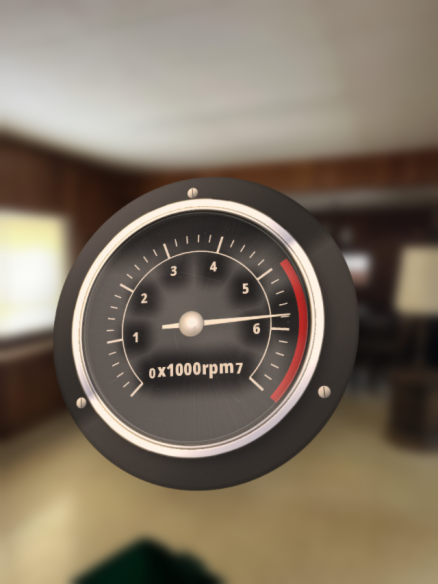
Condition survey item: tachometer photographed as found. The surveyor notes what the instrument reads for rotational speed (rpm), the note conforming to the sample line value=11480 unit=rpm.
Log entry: value=5800 unit=rpm
